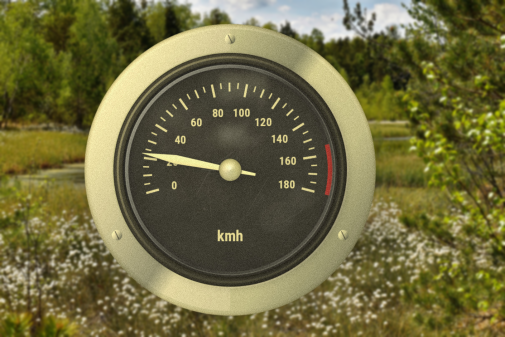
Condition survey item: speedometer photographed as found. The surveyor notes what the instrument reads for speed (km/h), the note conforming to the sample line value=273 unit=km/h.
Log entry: value=22.5 unit=km/h
